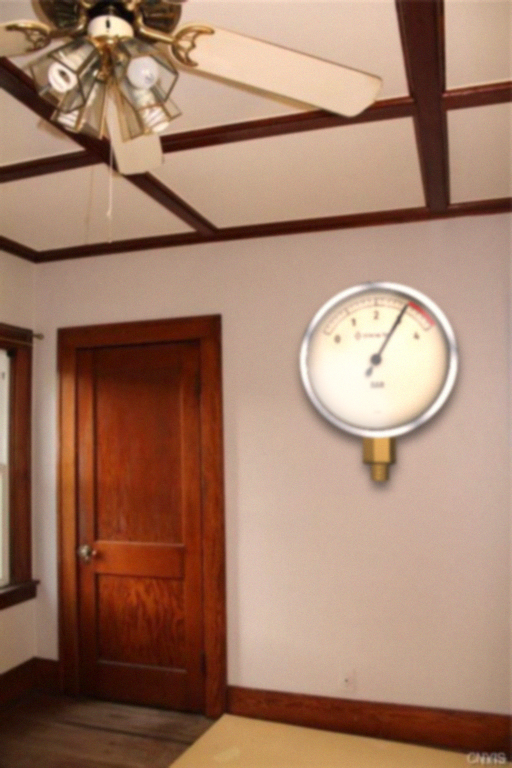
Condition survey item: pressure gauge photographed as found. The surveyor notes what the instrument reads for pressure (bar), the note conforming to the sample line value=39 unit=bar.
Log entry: value=3 unit=bar
